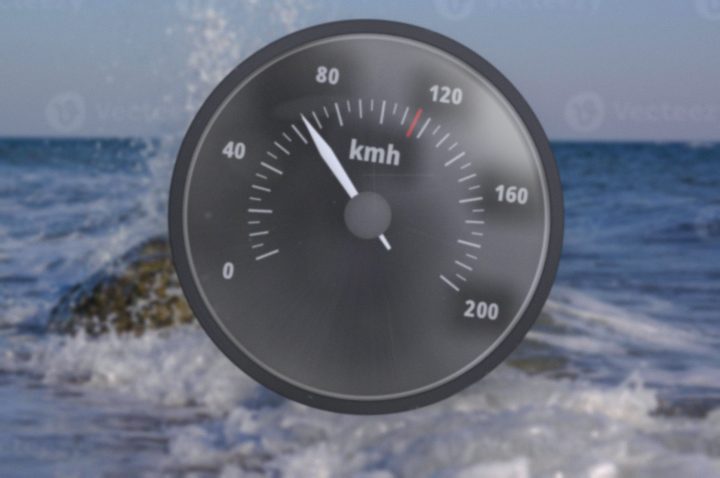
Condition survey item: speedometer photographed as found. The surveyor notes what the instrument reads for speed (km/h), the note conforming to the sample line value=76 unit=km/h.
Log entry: value=65 unit=km/h
